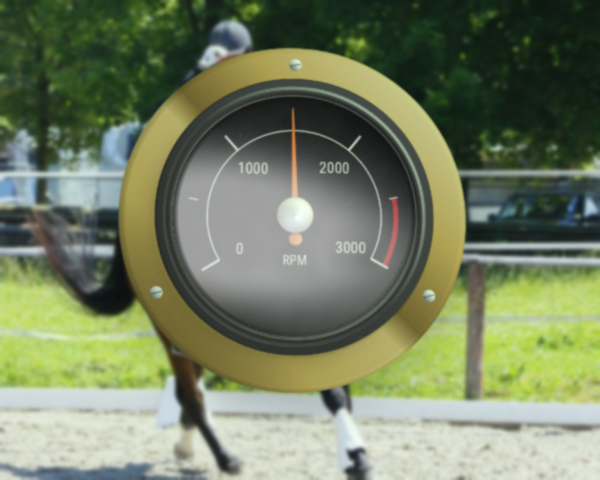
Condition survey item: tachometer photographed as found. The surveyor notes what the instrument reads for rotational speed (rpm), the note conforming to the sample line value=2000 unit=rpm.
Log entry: value=1500 unit=rpm
